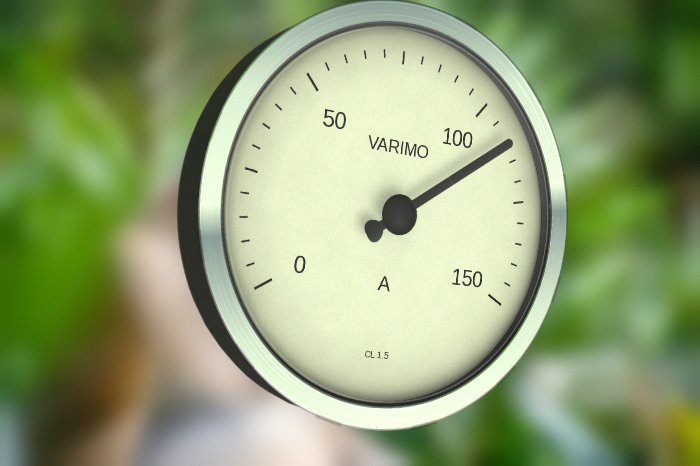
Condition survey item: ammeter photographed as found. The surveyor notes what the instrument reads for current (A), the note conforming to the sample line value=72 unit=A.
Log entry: value=110 unit=A
